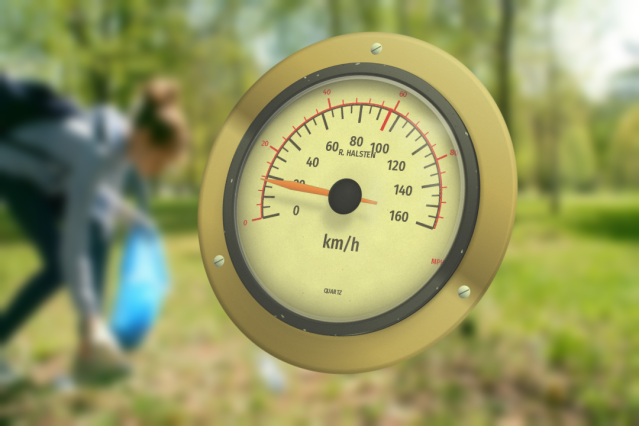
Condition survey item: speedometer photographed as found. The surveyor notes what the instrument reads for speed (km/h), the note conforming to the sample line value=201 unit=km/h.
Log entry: value=17.5 unit=km/h
